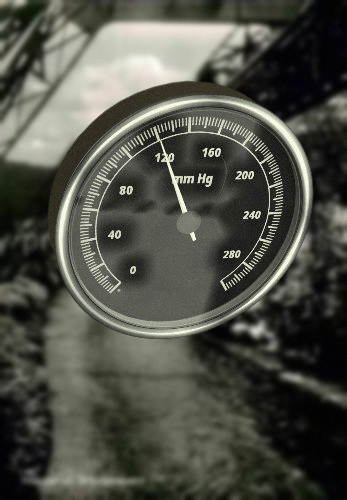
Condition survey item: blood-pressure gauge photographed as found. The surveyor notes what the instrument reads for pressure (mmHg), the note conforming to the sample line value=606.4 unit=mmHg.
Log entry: value=120 unit=mmHg
